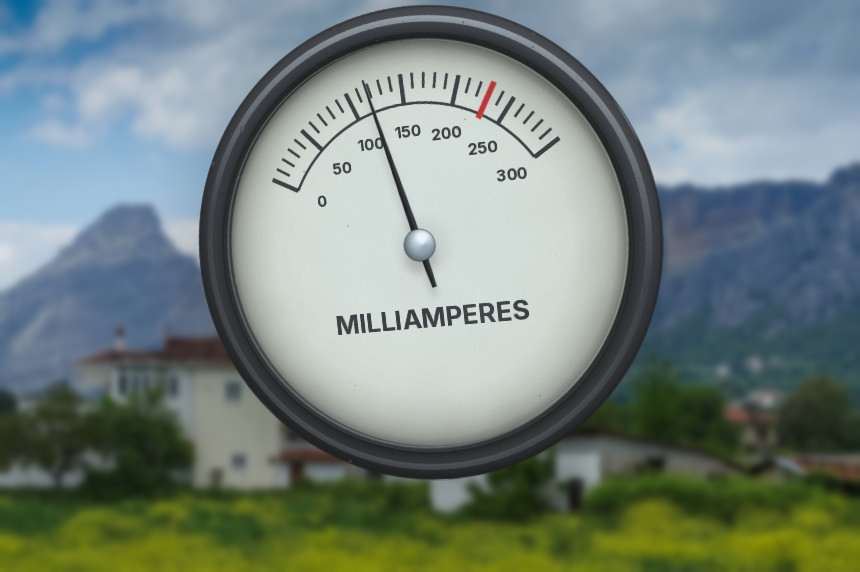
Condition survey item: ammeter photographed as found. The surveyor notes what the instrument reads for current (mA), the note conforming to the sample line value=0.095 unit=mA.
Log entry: value=120 unit=mA
